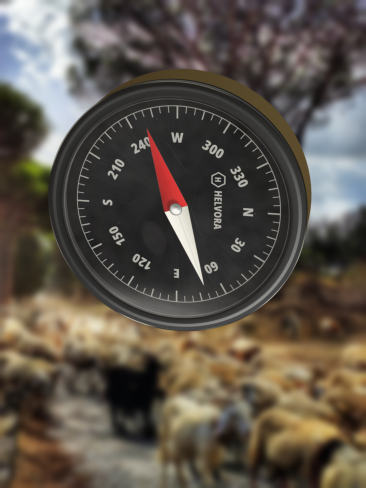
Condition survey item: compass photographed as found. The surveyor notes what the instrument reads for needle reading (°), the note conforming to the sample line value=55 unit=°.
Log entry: value=250 unit=°
